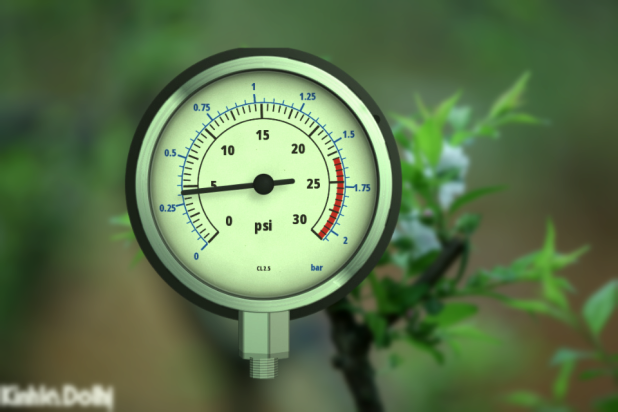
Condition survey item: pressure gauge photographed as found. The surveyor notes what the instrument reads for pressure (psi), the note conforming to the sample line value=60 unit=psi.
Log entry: value=4.5 unit=psi
